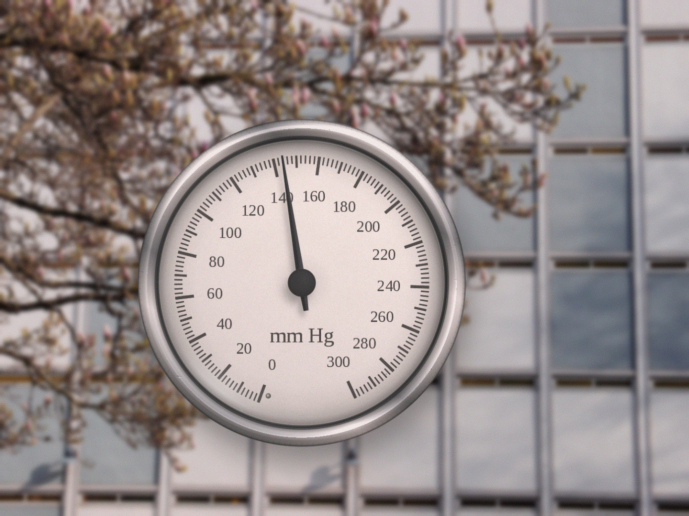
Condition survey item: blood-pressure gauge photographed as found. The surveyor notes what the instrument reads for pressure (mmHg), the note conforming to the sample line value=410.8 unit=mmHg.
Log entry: value=144 unit=mmHg
